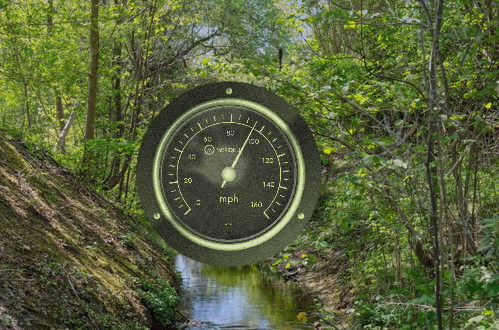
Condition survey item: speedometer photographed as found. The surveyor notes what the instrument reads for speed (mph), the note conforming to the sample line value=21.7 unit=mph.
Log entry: value=95 unit=mph
